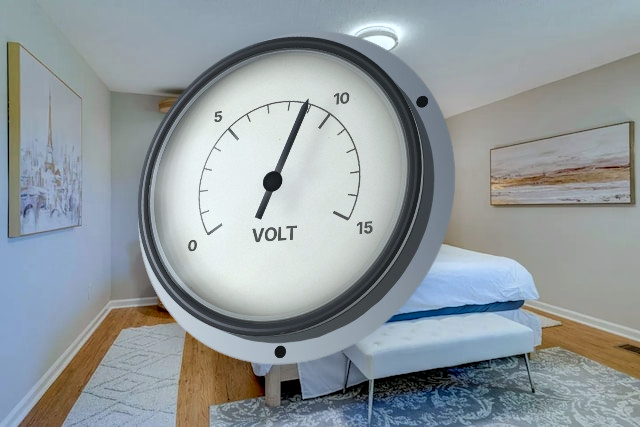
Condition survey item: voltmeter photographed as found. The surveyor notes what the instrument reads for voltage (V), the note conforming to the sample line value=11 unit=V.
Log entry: value=9 unit=V
